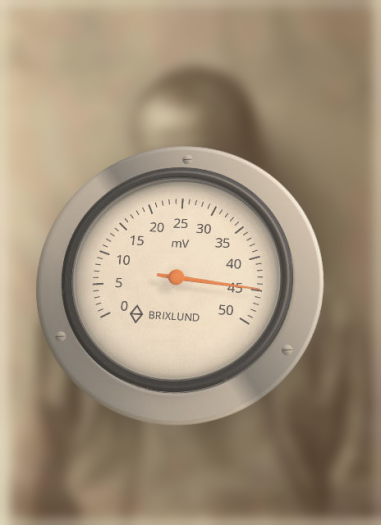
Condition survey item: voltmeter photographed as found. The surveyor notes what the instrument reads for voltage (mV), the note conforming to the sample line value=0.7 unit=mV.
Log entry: value=45 unit=mV
